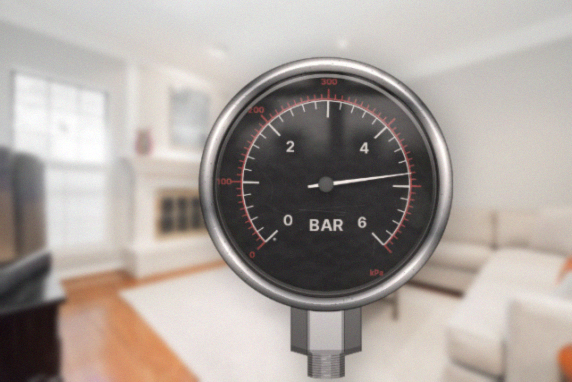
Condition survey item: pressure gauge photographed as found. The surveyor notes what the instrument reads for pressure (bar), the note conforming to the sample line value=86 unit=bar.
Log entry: value=4.8 unit=bar
